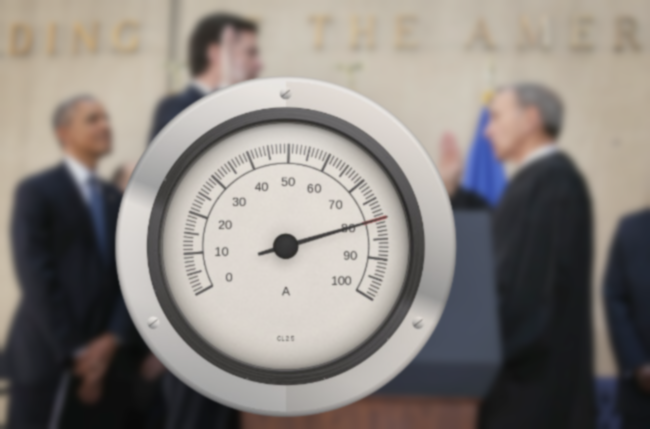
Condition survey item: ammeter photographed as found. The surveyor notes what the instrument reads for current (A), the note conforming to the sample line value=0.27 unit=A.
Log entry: value=80 unit=A
